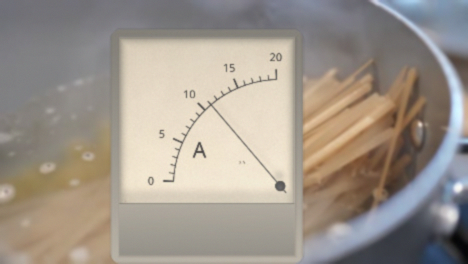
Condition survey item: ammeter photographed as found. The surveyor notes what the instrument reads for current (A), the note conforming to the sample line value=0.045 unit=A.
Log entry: value=11 unit=A
